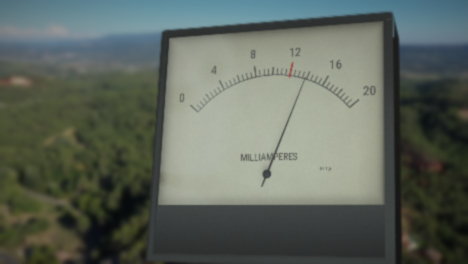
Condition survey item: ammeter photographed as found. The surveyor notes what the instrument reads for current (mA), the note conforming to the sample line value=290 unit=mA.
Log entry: value=14 unit=mA
